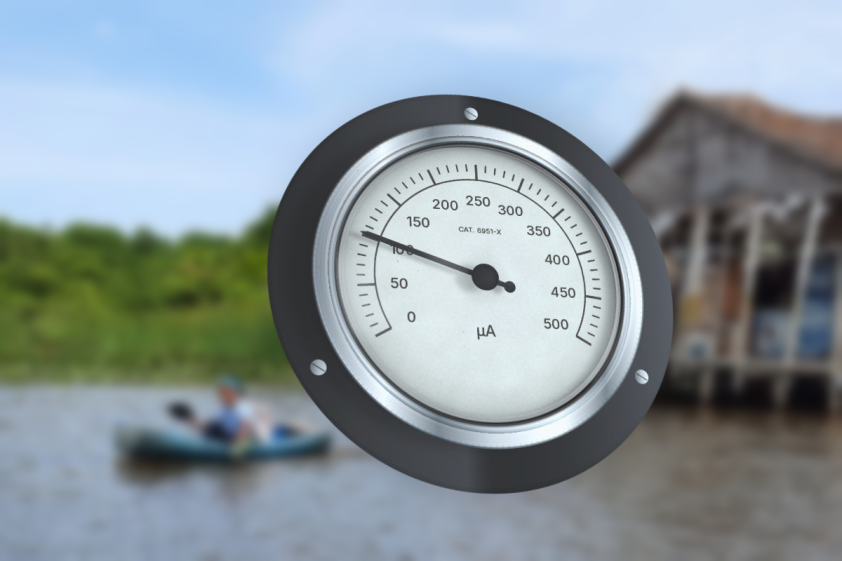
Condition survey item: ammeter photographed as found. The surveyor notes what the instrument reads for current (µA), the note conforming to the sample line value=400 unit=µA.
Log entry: value=100 unit=µA
